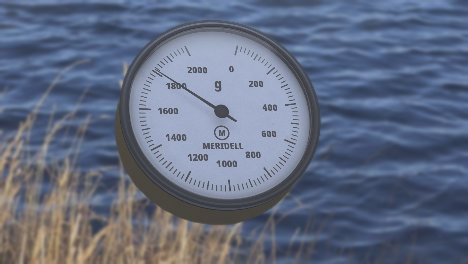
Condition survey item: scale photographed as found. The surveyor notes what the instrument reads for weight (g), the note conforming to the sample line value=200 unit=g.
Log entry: value=1800 unit=g
